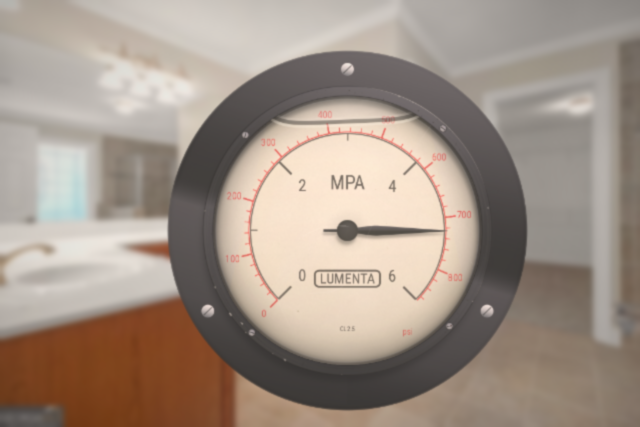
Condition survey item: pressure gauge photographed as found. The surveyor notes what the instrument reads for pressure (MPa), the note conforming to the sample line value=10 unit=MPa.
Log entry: value=5 unit=MPa
